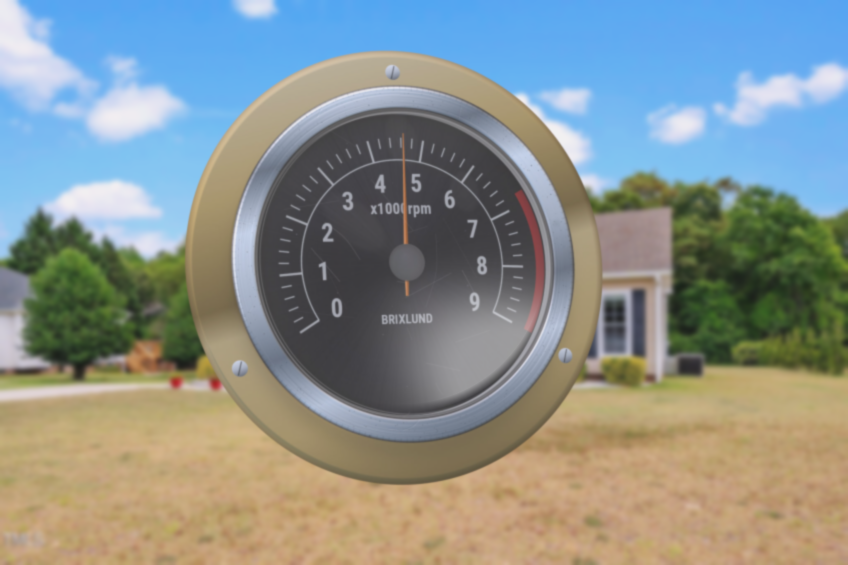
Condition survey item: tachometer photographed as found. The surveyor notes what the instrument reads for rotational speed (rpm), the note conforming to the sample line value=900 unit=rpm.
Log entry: value=4600 unit=rpm
